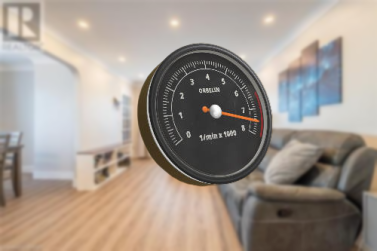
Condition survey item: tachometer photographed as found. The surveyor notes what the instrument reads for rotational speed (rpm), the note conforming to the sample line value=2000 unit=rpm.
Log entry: value=7500 unit=rpm
